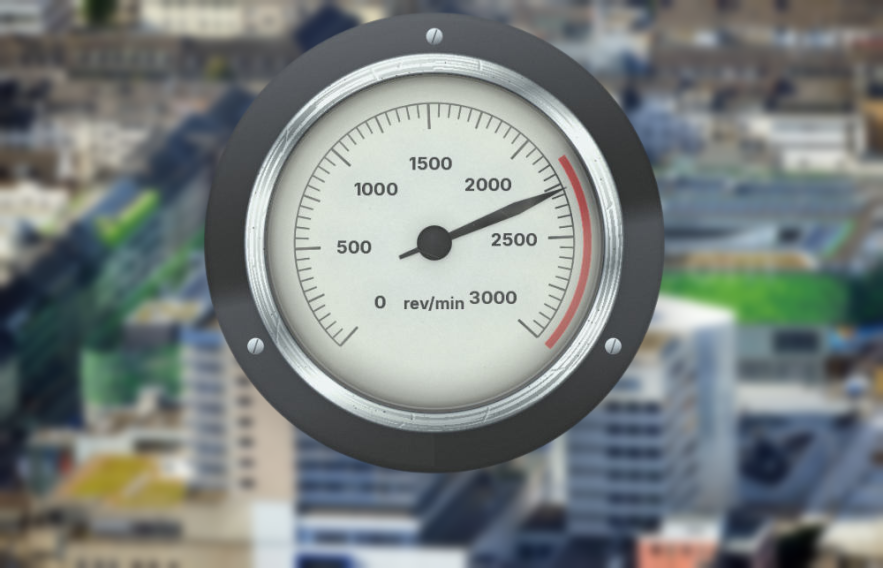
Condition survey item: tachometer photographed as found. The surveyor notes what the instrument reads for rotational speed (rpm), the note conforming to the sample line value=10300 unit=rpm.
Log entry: value=2275 unit=rpm
